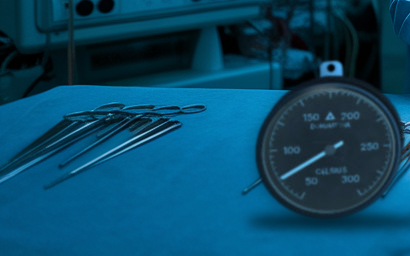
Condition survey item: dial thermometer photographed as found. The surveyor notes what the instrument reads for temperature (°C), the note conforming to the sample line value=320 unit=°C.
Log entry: value=75 unit=°C
